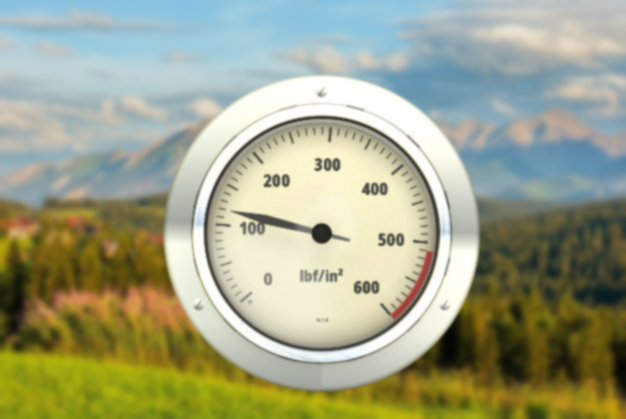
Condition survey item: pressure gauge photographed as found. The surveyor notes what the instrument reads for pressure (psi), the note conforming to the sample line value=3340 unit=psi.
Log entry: value=120 unit=psi
